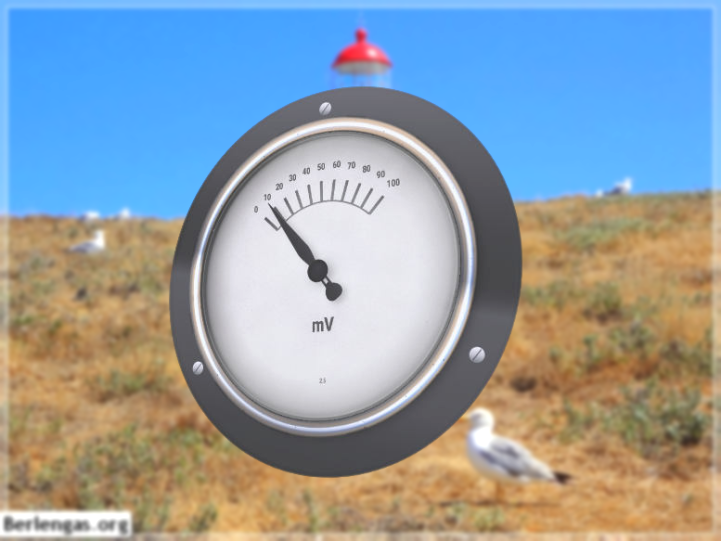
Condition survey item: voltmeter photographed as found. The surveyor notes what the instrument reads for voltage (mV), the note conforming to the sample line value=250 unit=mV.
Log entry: value=10 unit=mV
